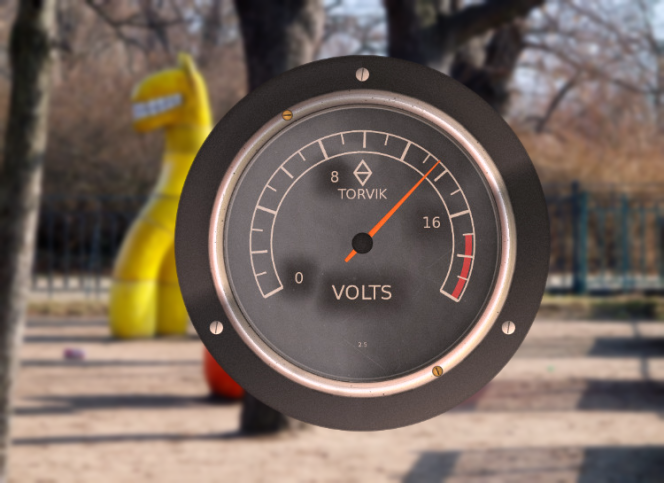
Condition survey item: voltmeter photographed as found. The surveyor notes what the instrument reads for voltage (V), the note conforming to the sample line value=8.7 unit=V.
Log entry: value=13.5 unit=V
